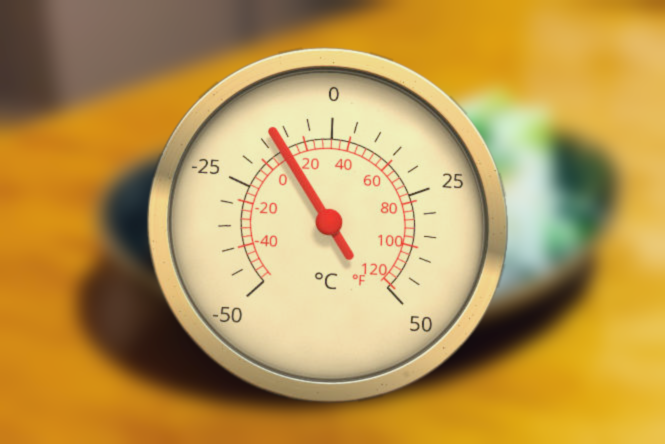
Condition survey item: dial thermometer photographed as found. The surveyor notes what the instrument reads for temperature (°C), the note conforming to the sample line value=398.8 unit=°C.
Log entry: value=-12.5 unit=°C
